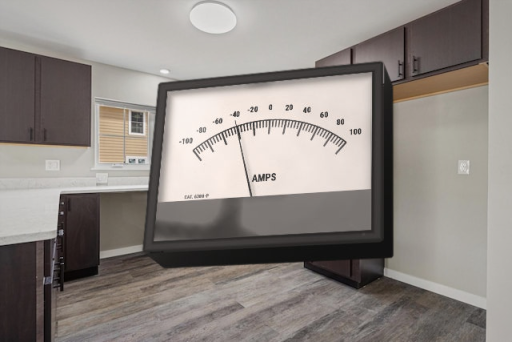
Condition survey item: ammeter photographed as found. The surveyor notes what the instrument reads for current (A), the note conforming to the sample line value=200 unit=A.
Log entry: value=-40 unit=A
